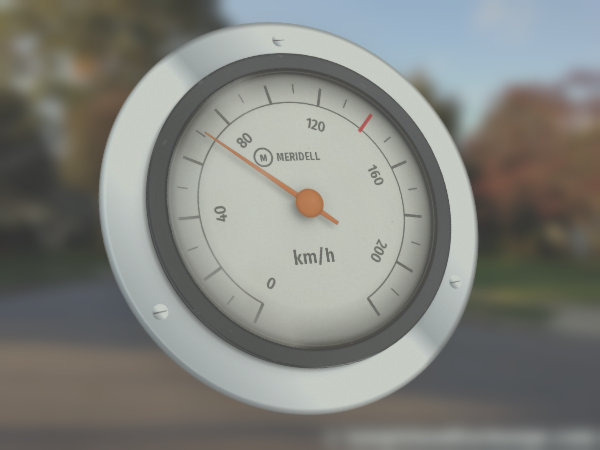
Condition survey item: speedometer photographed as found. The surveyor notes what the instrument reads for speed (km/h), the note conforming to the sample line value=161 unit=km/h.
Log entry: value=70 unit=km/h
